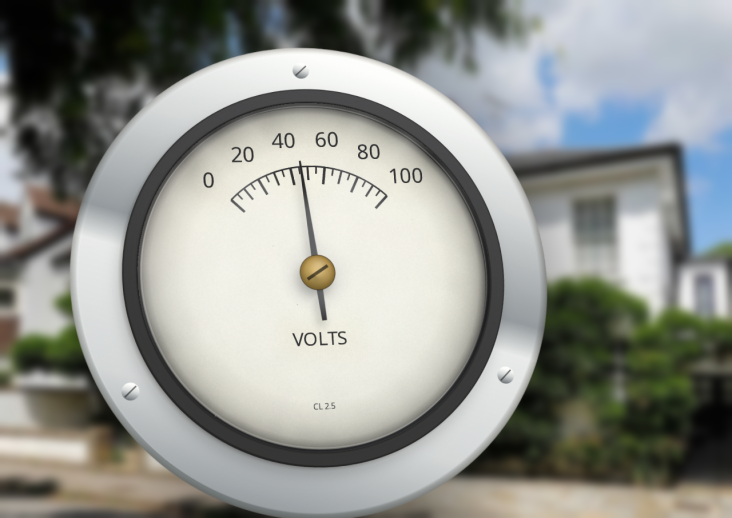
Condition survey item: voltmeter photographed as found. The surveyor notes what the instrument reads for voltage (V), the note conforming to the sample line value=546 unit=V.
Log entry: value=45 unit=V
